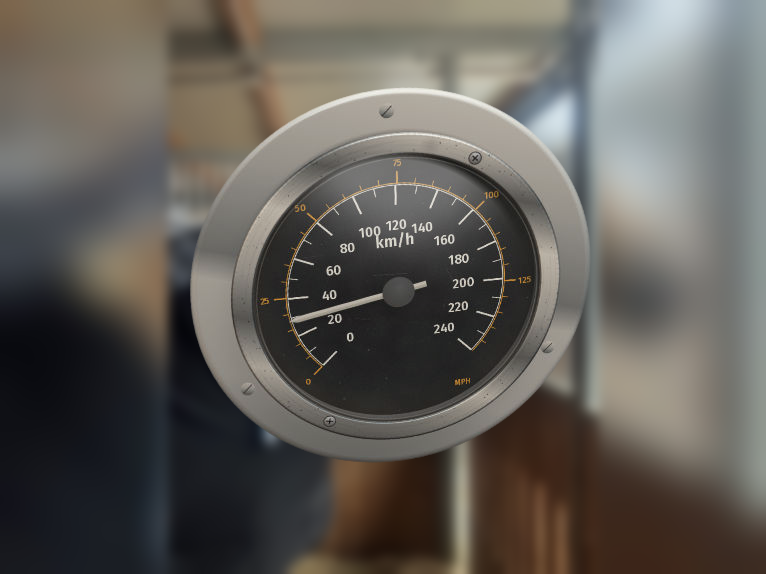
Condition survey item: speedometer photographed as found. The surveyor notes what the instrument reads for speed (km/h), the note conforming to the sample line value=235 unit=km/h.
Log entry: value=30 unit=km/h
